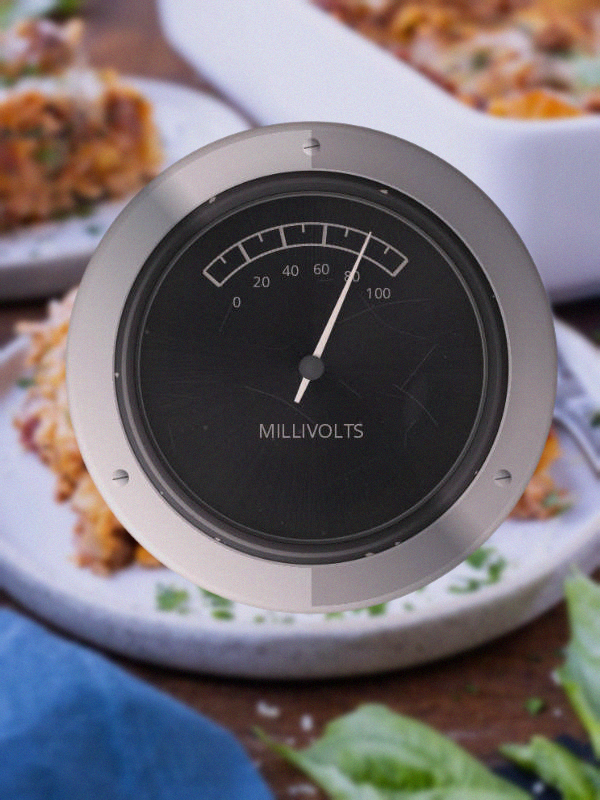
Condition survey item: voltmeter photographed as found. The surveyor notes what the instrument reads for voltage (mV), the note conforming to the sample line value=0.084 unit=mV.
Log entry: value=80 unit=mV
